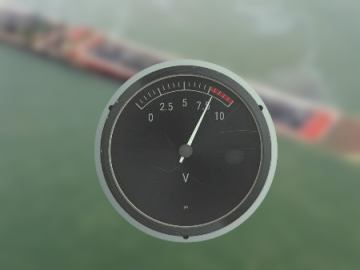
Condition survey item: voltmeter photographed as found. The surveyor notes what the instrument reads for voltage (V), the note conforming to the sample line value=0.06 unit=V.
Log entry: value=8 unit=V
